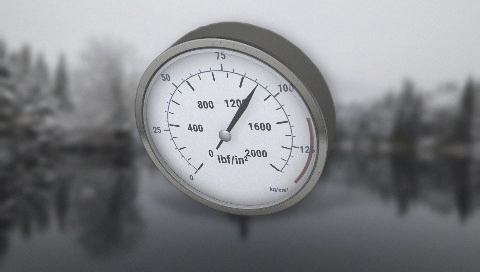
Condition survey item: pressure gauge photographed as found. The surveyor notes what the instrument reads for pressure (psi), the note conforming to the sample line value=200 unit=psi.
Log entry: value=1300 unit=psi
